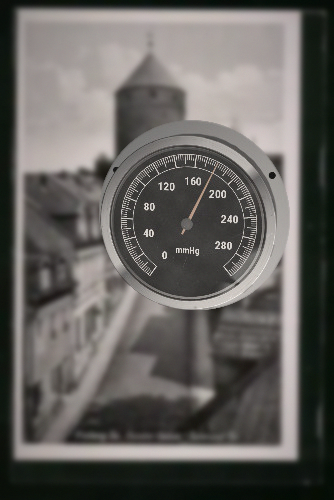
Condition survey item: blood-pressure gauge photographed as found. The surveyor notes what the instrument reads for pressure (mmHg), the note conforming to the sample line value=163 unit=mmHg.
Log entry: value=180 unit=mmHg
